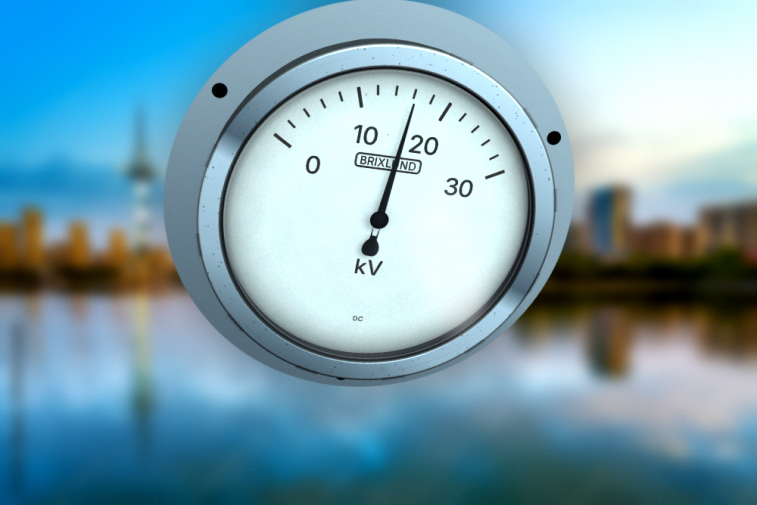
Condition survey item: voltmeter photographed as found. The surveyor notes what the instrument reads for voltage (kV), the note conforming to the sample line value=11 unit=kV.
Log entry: value=16 unit=kV
